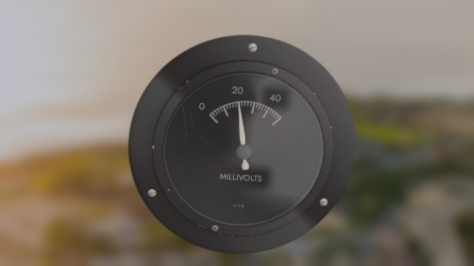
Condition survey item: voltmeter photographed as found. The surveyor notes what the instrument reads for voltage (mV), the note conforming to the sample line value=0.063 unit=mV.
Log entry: value=20 unit=mV
